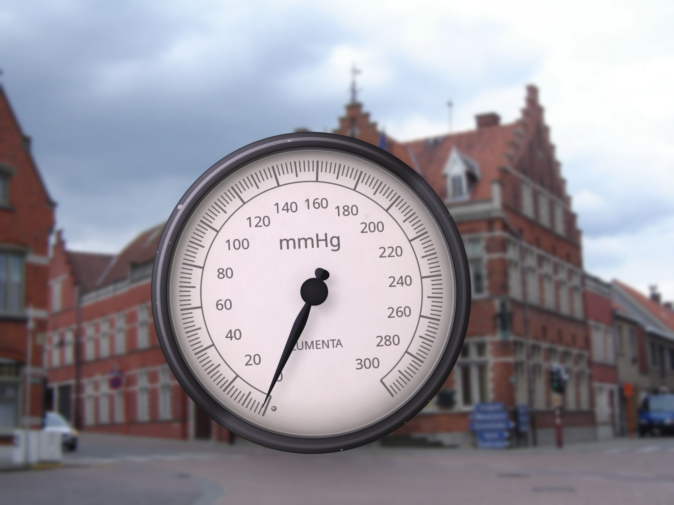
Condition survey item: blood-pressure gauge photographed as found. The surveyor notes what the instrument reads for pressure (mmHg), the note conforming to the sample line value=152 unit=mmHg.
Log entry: value=2 unit=mmHg
